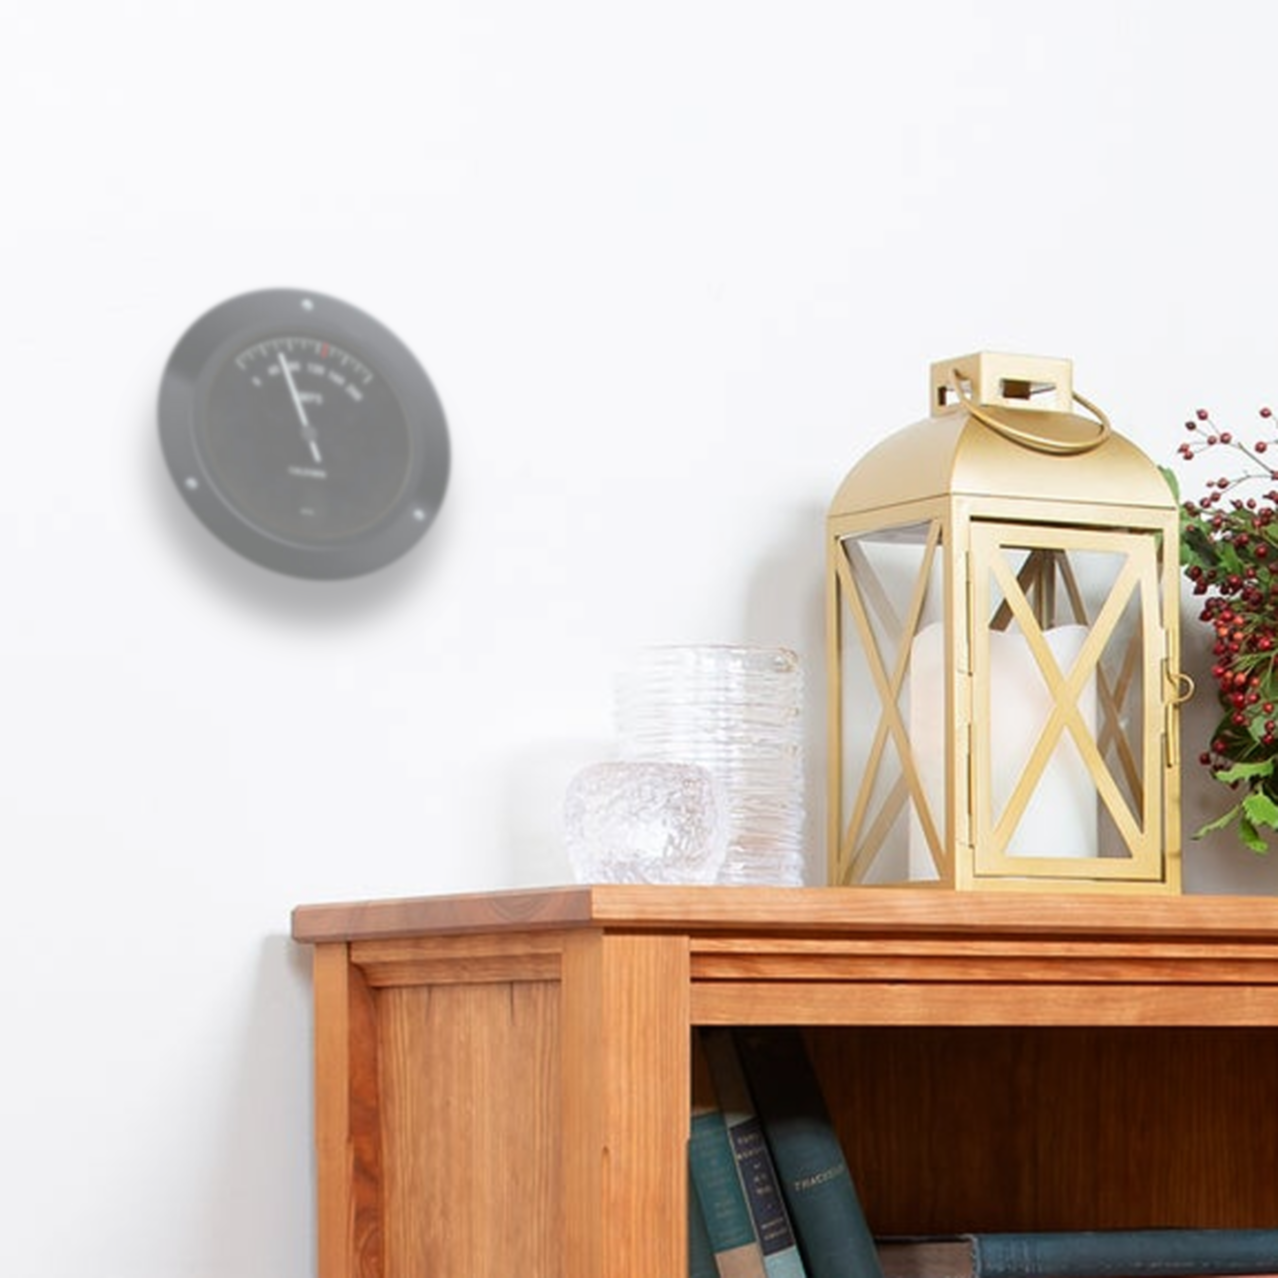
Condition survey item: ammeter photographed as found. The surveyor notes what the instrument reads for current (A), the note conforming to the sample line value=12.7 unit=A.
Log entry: value=60 unit=A
